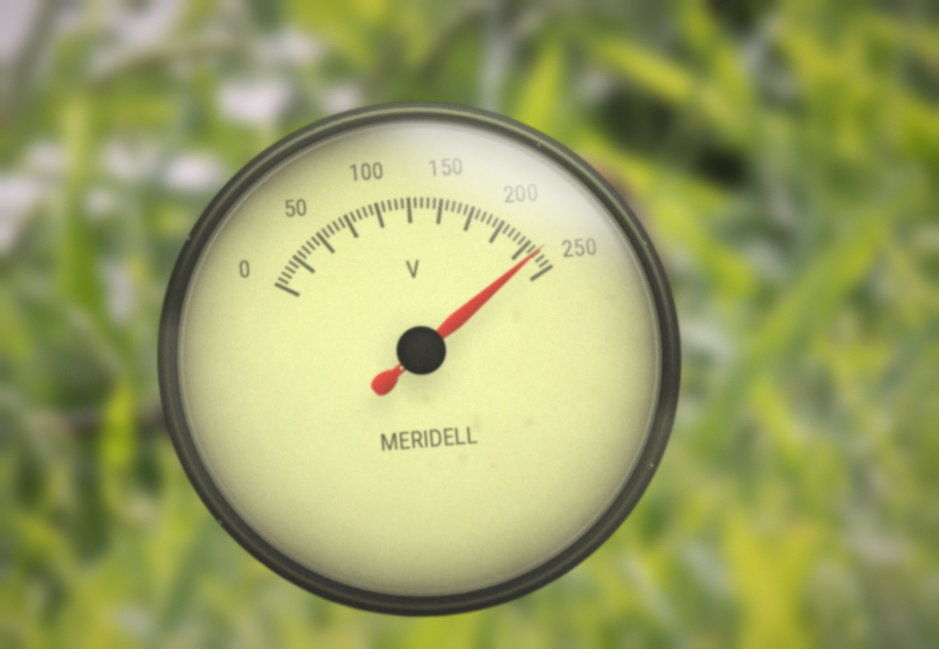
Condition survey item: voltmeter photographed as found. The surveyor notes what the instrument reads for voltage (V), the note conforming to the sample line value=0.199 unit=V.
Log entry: value=235 unit=V
